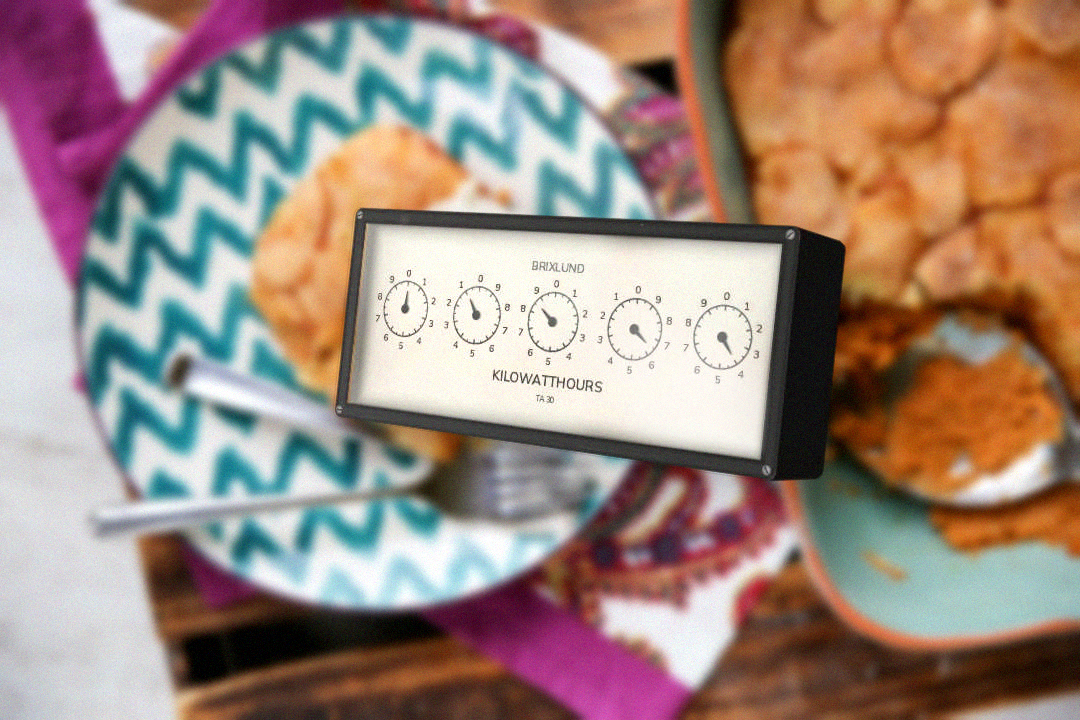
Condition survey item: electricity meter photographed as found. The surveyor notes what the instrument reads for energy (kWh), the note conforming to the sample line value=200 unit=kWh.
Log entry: value=864 unit=kWh
